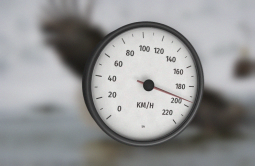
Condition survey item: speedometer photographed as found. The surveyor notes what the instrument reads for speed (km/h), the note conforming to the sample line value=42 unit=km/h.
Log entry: value=195 unit=km/h
